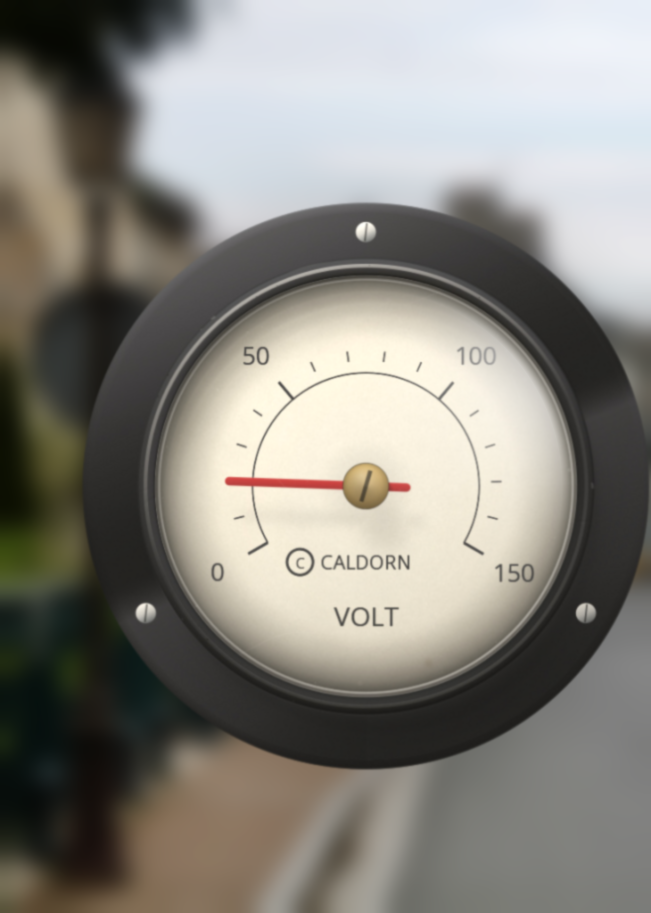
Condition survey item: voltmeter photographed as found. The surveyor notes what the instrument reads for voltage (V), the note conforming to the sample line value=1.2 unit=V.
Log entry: value=20 unit=V
